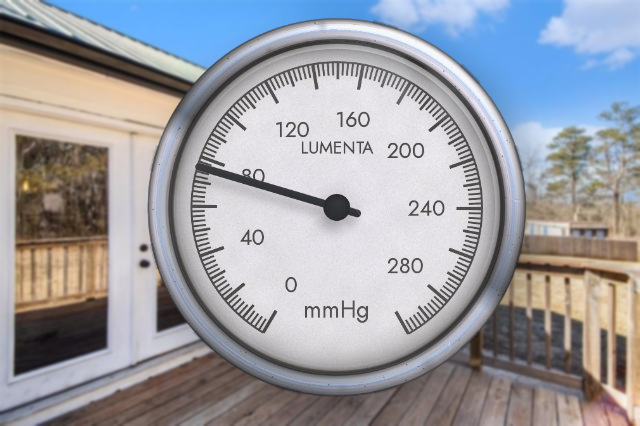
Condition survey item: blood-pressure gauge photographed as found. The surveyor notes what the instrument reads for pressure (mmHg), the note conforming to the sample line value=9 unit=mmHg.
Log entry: value=76 unit=mmHg
